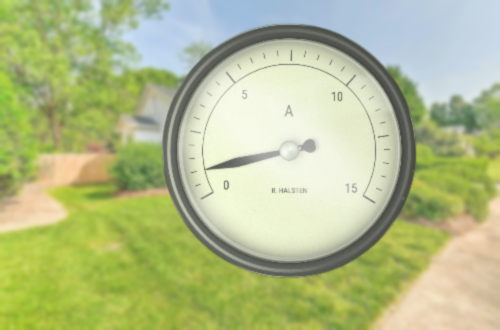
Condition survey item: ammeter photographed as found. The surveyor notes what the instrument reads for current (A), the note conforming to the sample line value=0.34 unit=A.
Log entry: value=1 unit=A
